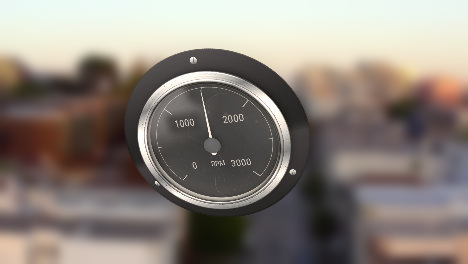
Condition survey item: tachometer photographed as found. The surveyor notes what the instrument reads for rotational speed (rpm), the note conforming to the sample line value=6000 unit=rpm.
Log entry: value=1500 unit=rpm
